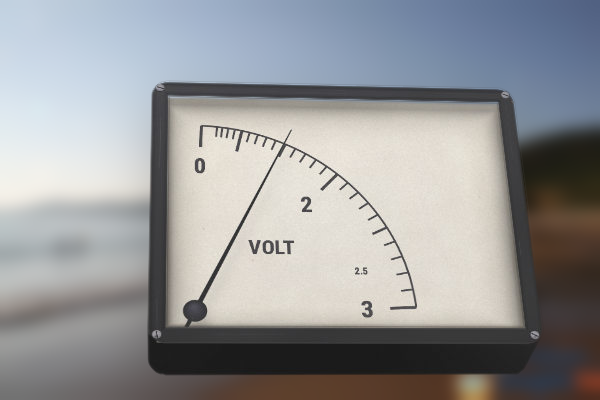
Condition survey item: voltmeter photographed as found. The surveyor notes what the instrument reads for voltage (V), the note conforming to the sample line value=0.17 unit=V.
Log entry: value=1.5 unit=V
